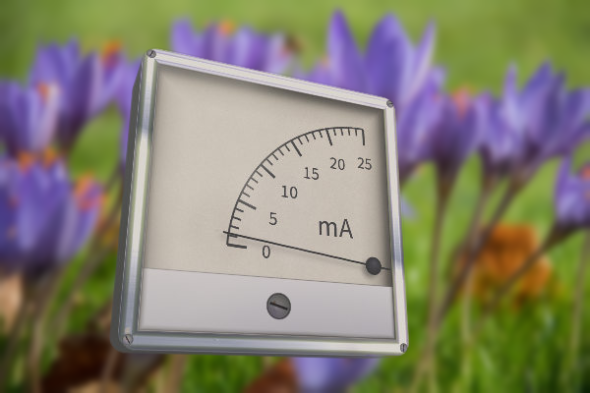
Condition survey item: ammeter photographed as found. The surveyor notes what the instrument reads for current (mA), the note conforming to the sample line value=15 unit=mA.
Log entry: value=1 unit=mA
